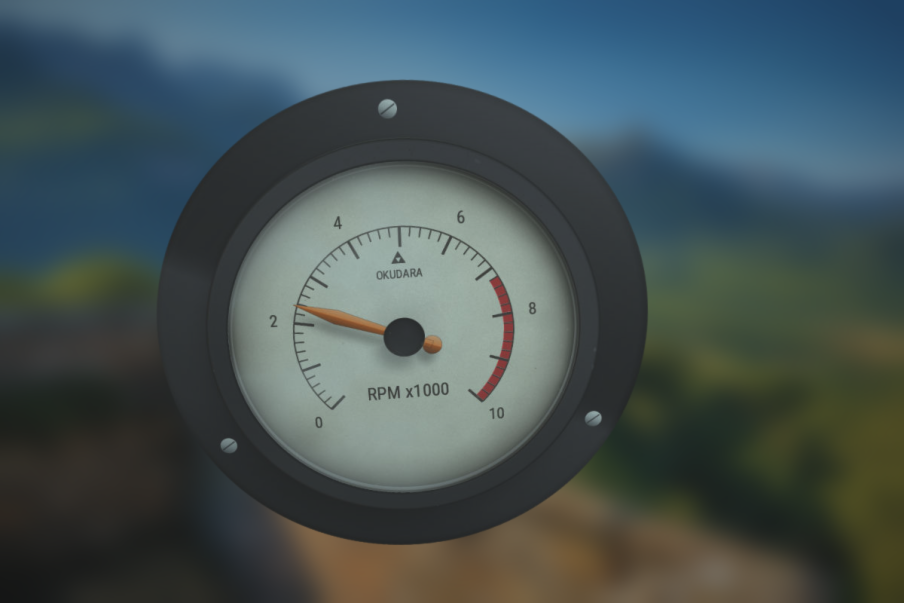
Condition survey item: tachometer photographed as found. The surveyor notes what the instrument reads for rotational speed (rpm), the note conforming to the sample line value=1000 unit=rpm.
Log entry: value=2400 unit=rpm
